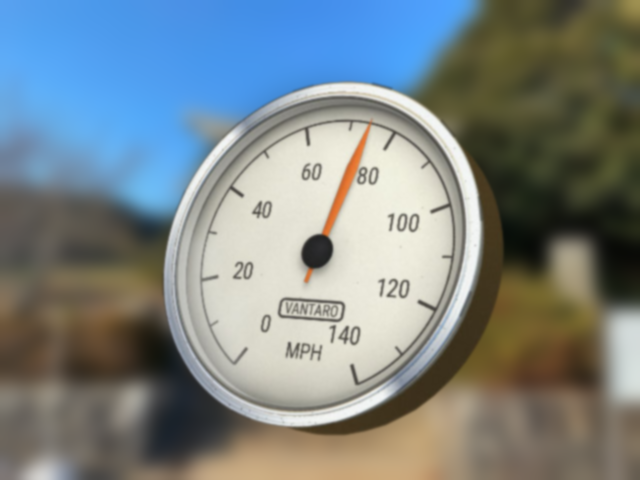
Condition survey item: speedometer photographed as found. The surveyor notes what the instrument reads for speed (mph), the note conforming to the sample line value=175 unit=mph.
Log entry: value=75 unit=mph
